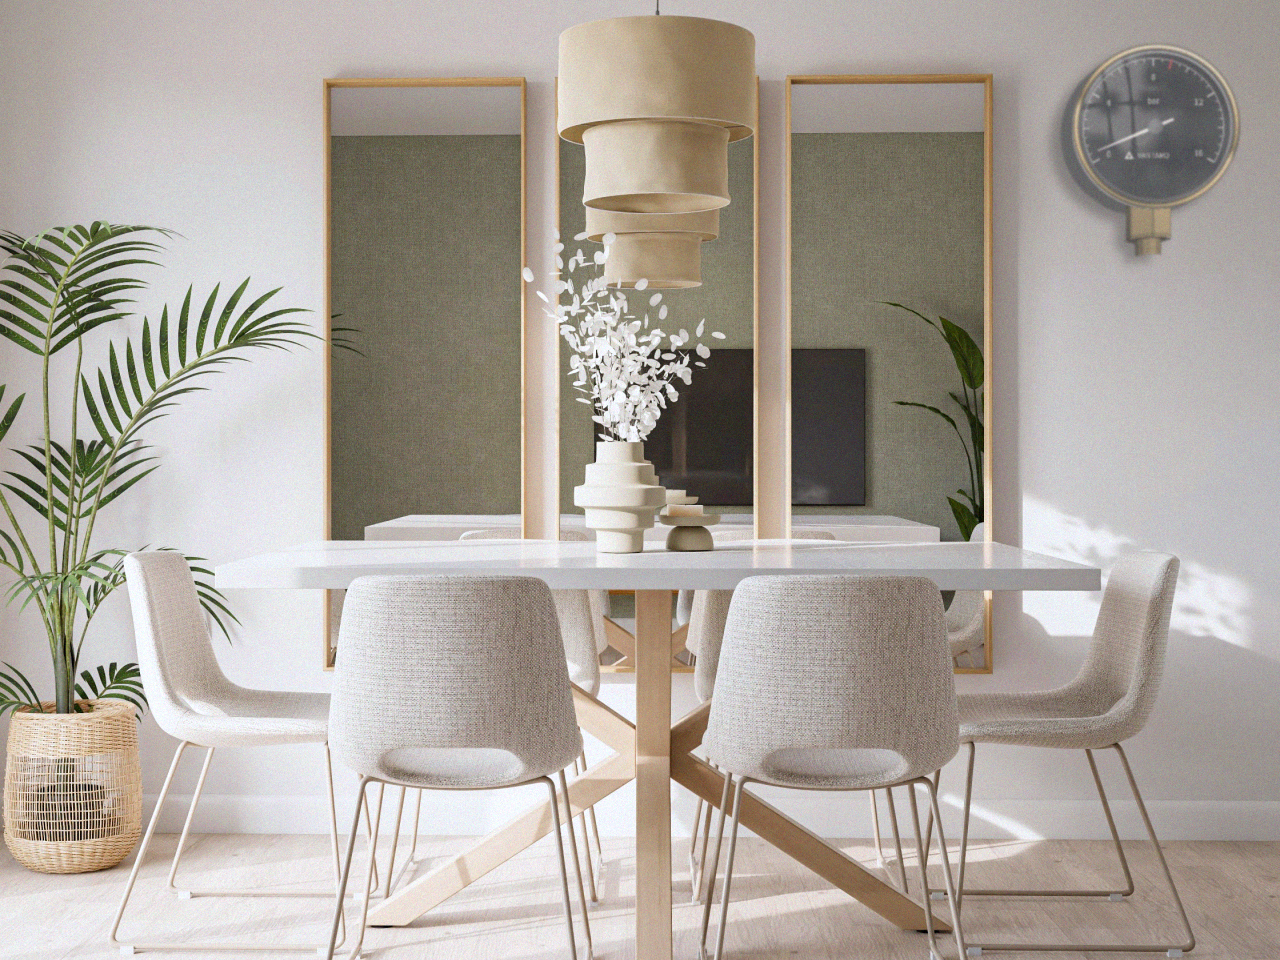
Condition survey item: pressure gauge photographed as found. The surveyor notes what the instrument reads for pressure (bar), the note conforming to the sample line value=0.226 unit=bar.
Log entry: value=0.5 unit=bar
